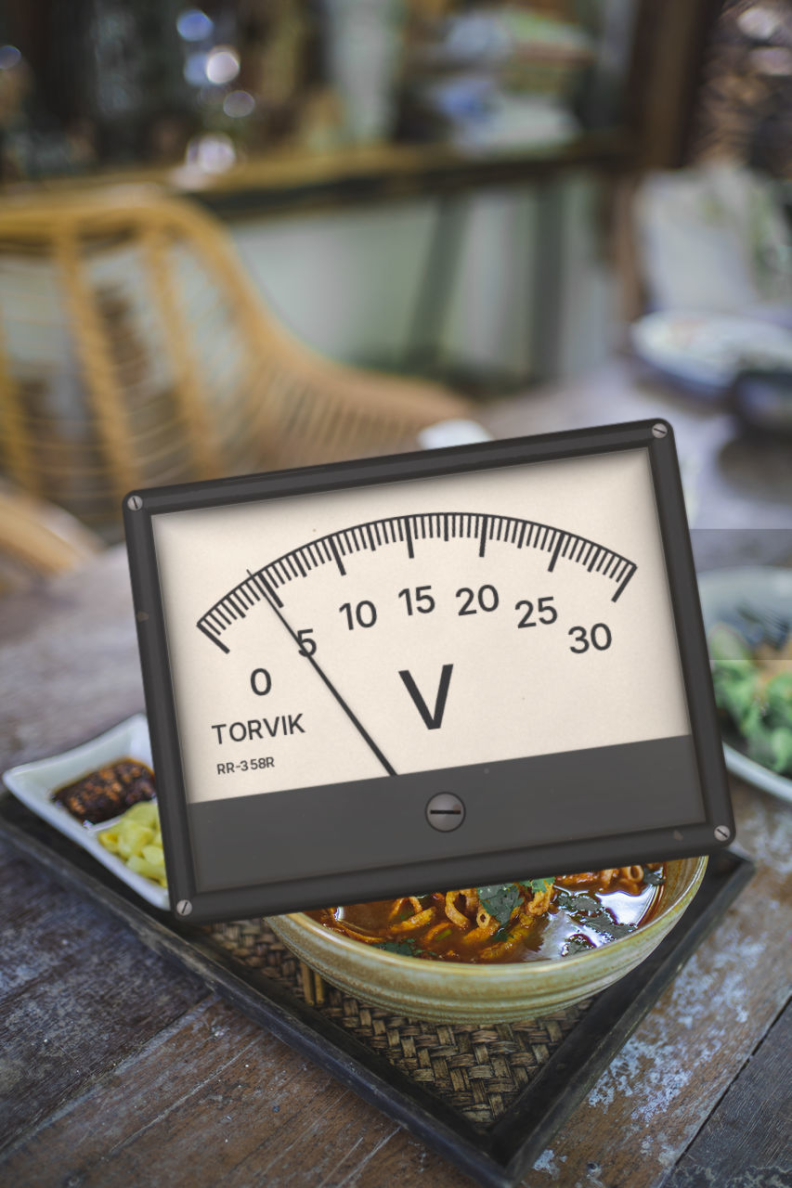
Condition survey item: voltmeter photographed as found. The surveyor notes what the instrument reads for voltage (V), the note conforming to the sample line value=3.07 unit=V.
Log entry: value=4.5 unit=V
